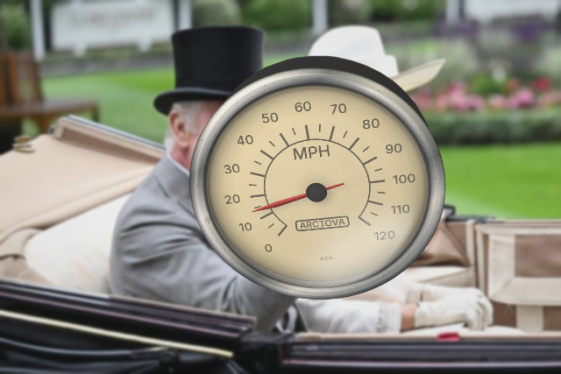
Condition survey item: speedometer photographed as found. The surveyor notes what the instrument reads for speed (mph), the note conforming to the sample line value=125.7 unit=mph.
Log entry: value=15 unit=mph
